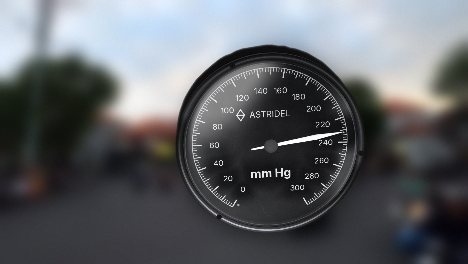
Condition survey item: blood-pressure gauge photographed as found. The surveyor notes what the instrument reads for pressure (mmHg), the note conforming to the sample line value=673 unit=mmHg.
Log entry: value=230 unit=mmHg
